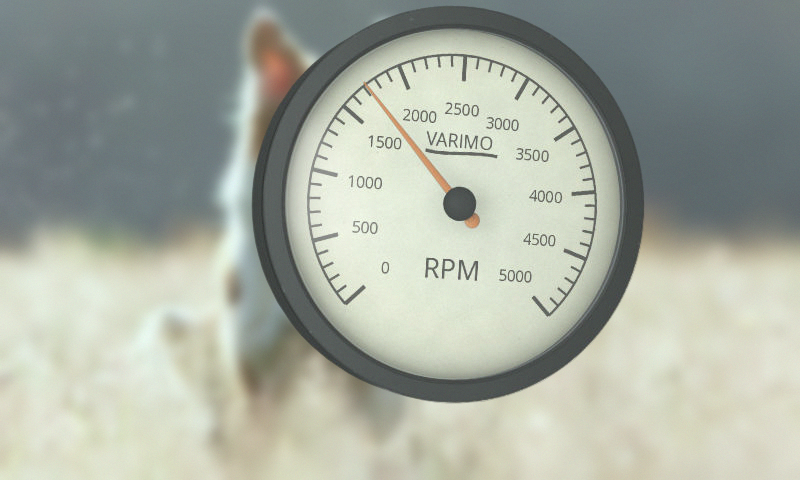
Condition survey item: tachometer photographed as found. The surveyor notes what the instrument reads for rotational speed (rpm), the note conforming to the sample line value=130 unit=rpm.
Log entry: value=1700 unit=rpm
